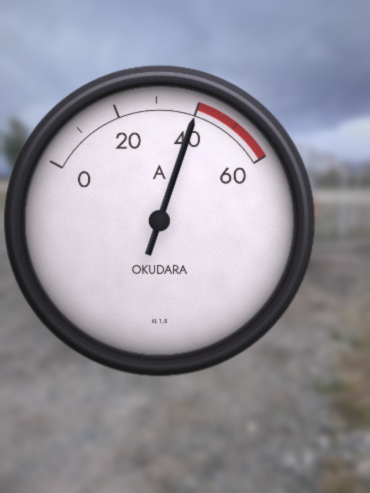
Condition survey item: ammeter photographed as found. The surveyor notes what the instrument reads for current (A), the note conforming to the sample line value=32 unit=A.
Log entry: value=40 unit=A
